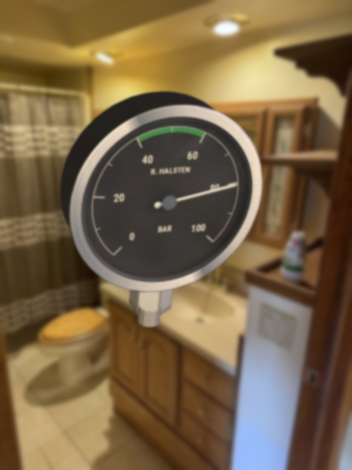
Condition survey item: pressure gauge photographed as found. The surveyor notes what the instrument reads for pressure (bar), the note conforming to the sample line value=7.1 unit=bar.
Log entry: value=80 unit=bar
